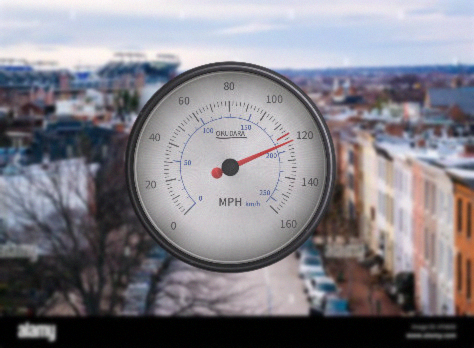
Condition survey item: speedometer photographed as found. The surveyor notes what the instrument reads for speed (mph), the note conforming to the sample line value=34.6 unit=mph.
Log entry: value=120 unit=mph
